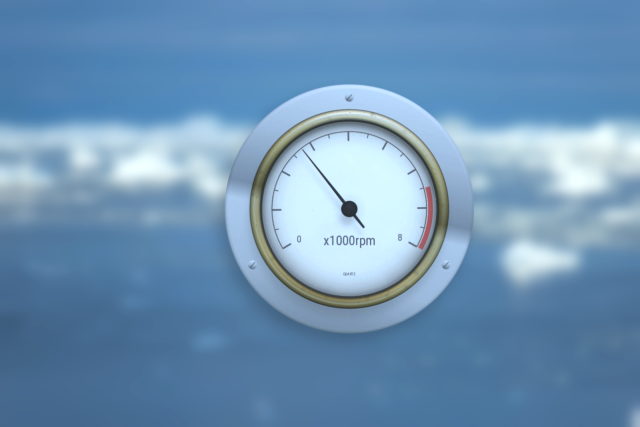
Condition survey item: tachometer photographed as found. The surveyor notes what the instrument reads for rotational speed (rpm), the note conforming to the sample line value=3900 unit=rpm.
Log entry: value=2750 unit=rpm
